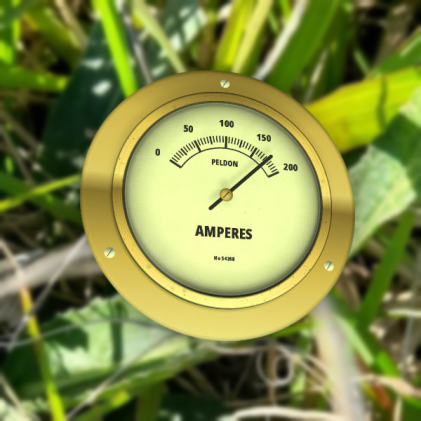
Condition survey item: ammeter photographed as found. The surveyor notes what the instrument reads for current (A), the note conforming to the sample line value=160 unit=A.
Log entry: value=175 unit=A
